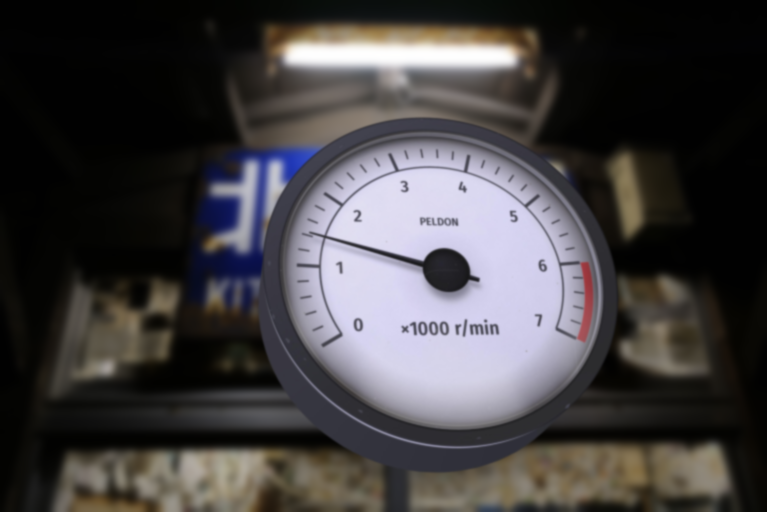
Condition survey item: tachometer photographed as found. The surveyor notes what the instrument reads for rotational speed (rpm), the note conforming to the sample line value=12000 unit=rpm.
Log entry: value=1400 unit=rpm
